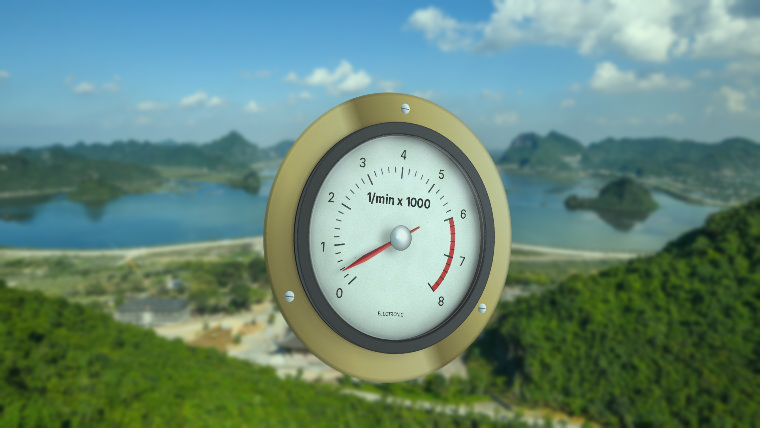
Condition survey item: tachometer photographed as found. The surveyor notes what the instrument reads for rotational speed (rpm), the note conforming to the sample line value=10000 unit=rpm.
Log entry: value=400 unit=rpm
